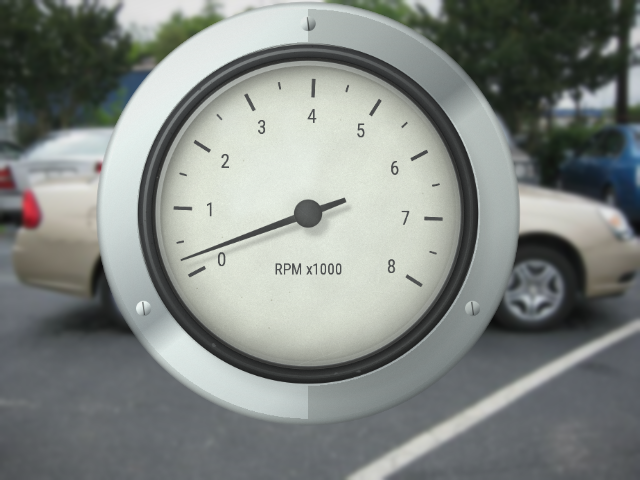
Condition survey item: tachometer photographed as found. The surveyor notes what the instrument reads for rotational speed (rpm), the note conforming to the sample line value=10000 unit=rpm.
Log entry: value=250 unit=rpm
